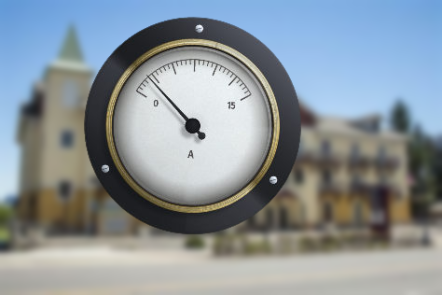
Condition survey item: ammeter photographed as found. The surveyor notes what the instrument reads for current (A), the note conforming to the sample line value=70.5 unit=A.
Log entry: value=2 unit=A
